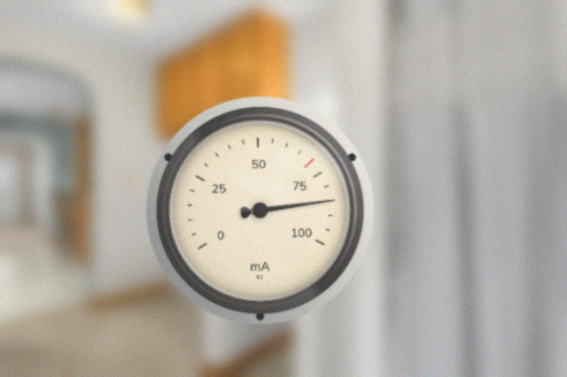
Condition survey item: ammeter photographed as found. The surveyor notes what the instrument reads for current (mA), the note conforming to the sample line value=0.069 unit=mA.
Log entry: value=85 unit=mA
